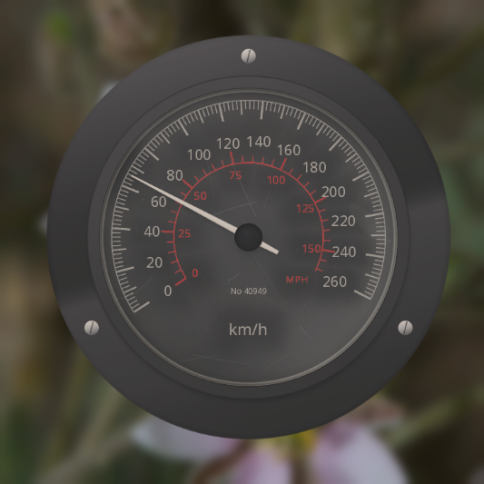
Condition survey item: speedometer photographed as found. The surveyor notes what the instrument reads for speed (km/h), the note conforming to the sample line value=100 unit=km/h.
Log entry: value=66 unit=km/h
